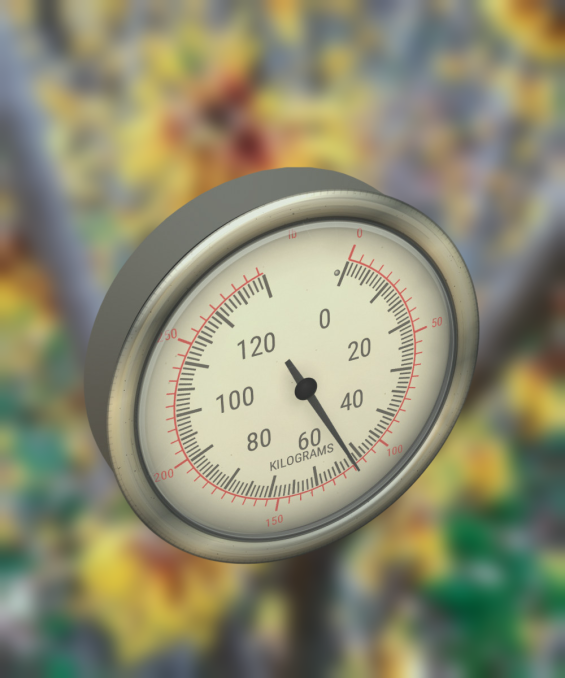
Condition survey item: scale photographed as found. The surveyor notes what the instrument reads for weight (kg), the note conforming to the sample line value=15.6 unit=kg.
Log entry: value=52 unit=kg
